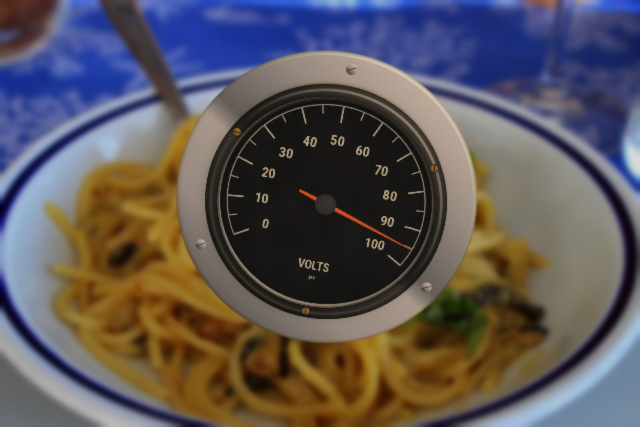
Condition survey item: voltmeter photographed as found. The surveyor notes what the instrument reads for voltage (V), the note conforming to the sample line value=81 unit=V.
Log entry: value=95 unit=V
